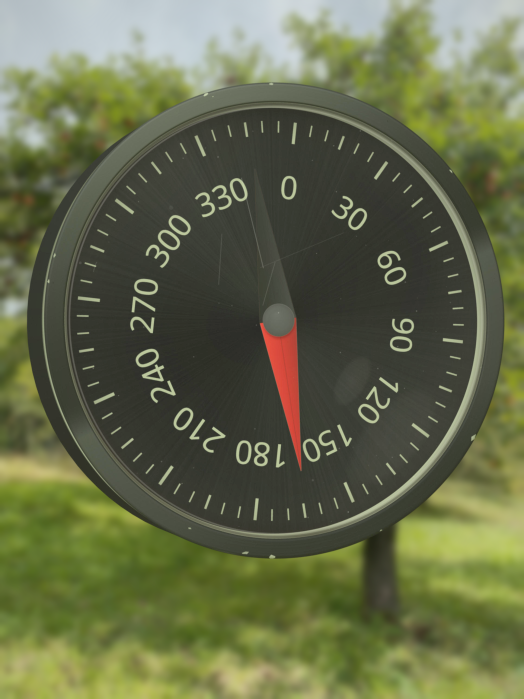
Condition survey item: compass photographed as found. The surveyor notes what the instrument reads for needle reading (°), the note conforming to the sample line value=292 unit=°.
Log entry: value=165 unit=°
